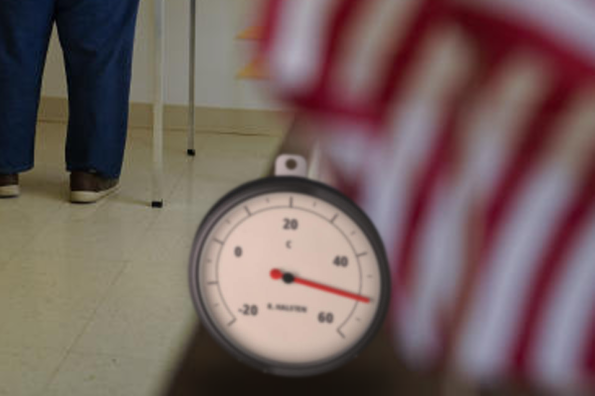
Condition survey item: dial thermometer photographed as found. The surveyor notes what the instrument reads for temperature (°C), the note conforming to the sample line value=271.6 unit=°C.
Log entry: value=50 unit=°C
